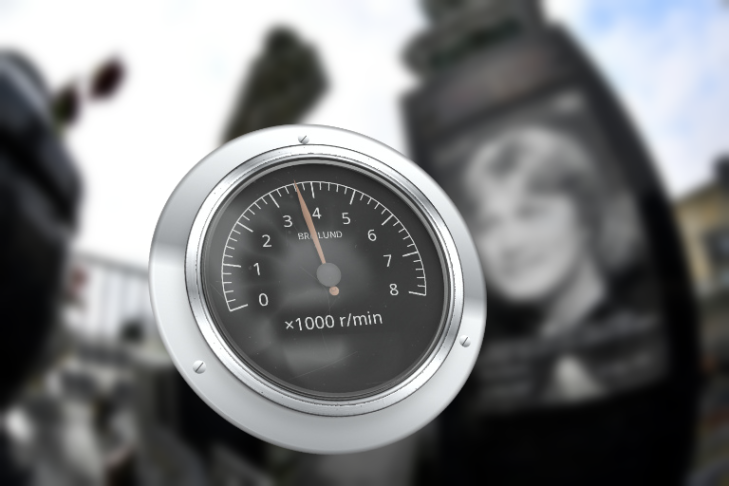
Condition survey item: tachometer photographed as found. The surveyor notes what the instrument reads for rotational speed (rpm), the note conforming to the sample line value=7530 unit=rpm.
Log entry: value=3600 unit=rpm
